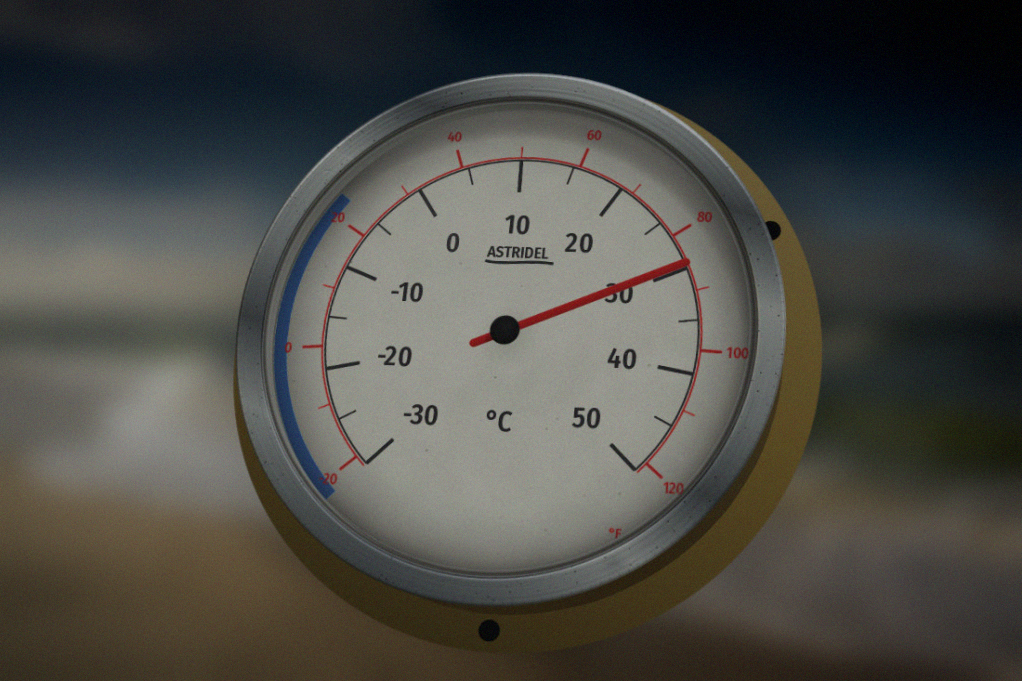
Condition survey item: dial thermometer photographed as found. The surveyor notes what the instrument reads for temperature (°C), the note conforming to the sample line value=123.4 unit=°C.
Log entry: value=30 unit=°C
